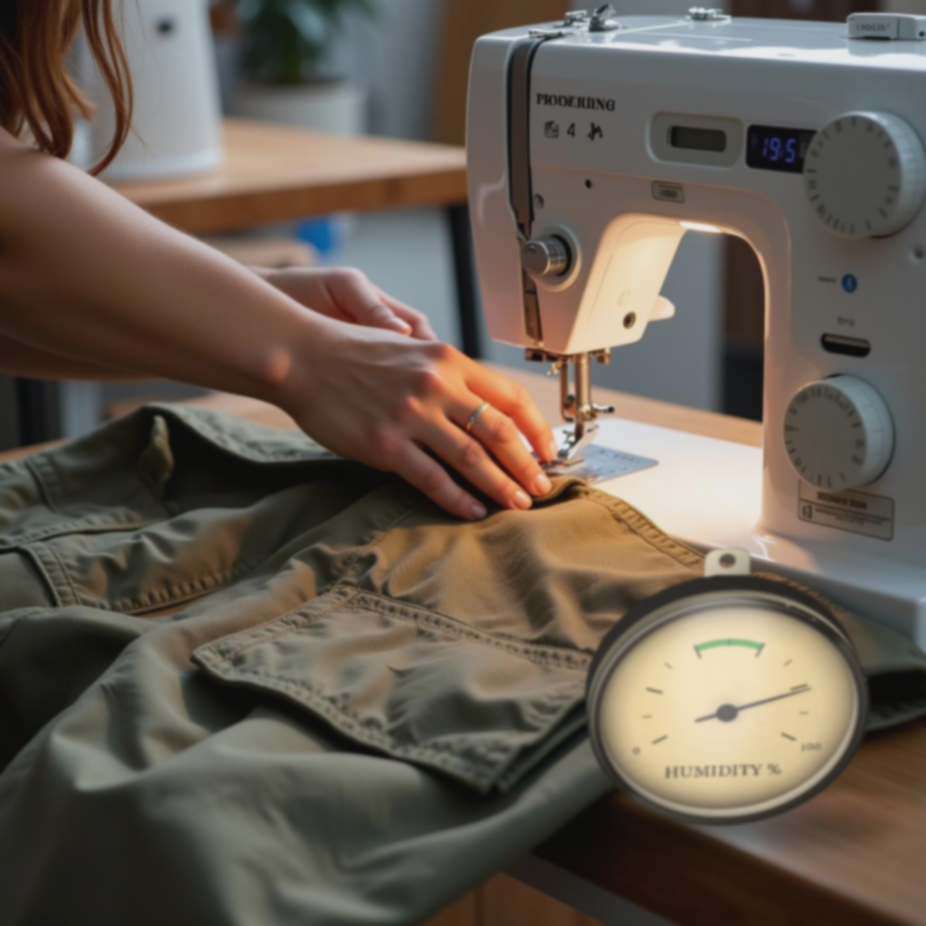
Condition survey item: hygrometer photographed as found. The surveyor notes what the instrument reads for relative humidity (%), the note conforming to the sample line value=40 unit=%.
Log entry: value=80 unit=%
